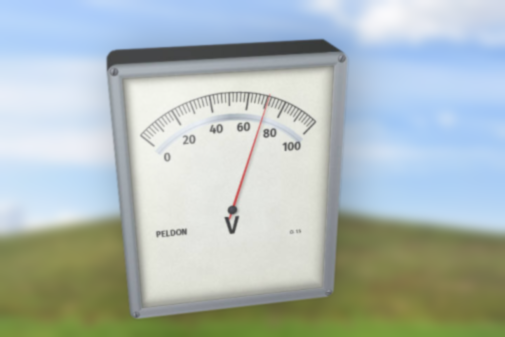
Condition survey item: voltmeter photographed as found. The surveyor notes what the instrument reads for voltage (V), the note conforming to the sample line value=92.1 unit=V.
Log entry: value=70 unit=V
